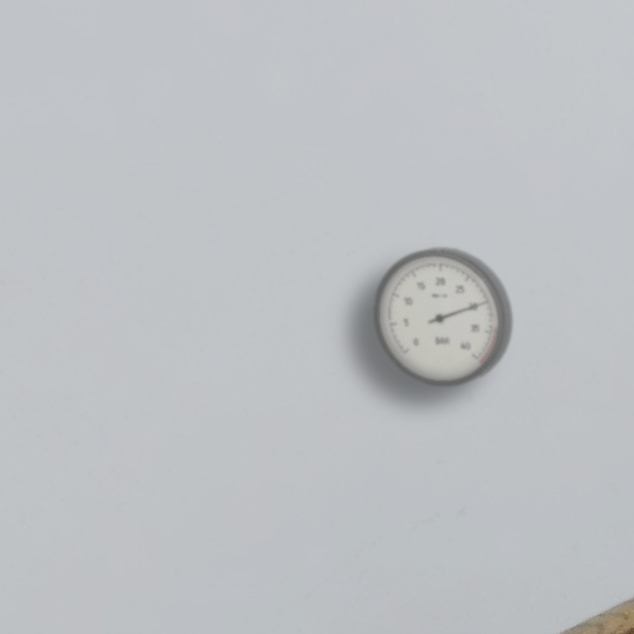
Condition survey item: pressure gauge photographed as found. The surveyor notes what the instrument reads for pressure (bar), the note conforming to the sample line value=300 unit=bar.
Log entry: value=30 unit=bar
